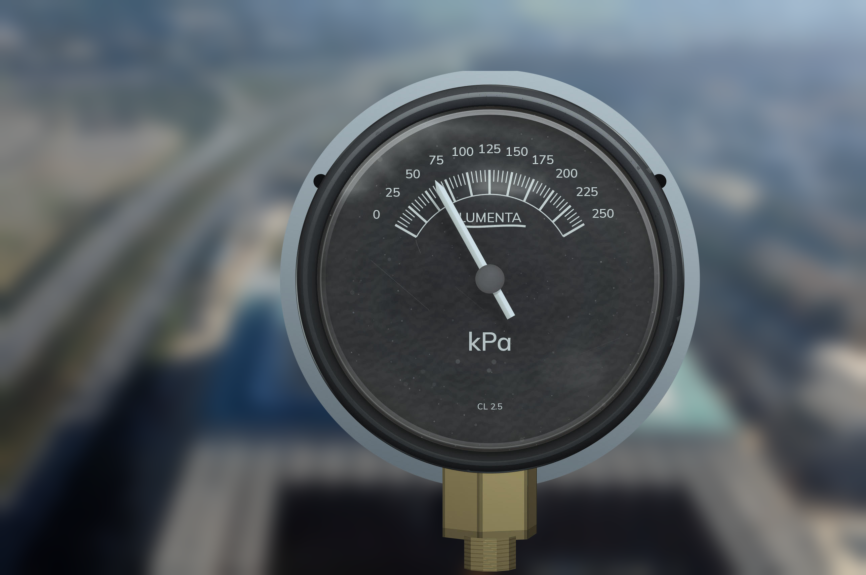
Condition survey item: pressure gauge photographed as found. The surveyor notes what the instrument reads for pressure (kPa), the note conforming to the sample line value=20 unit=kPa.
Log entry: value=65 unit=kPa
